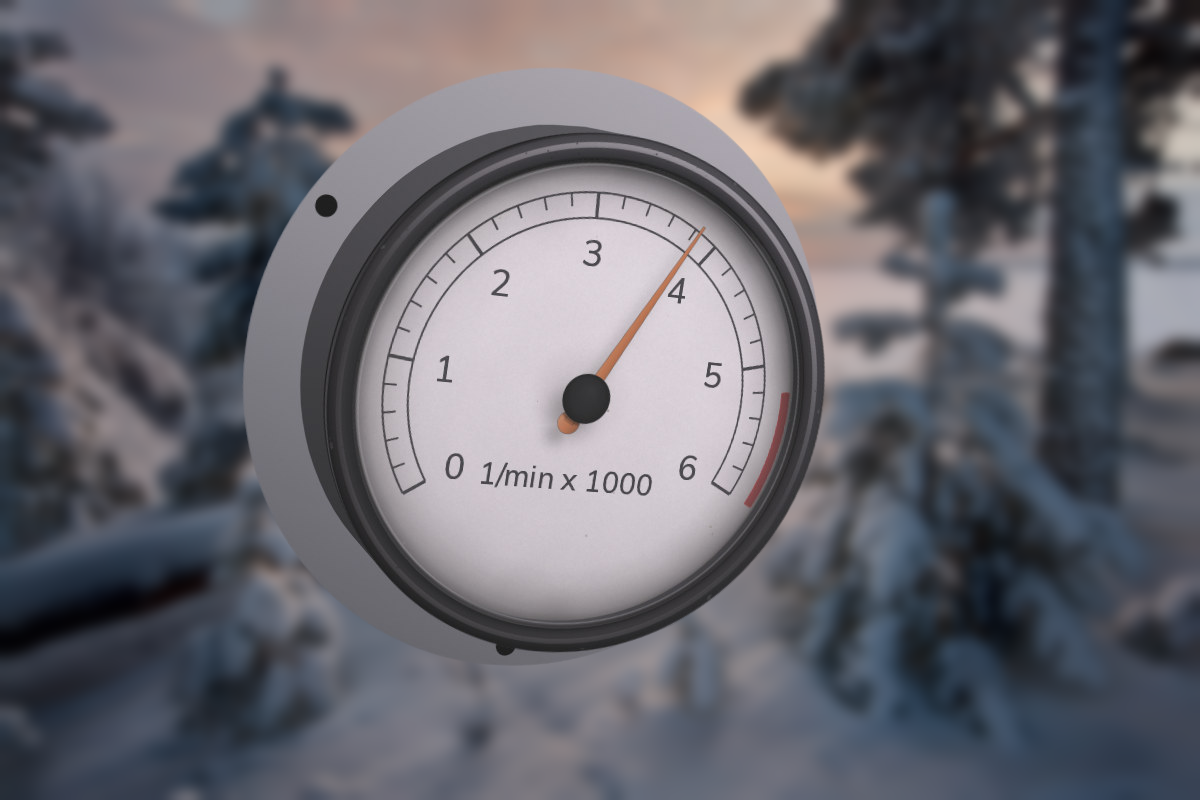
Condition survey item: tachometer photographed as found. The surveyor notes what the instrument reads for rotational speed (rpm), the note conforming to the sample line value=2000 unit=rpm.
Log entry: value=3800 unit=rpm
